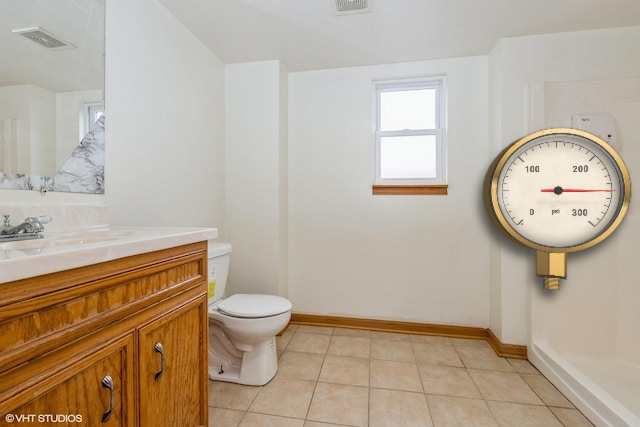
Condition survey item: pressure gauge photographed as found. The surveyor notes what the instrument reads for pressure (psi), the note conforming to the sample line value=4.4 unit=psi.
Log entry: value=250 unit=psi
